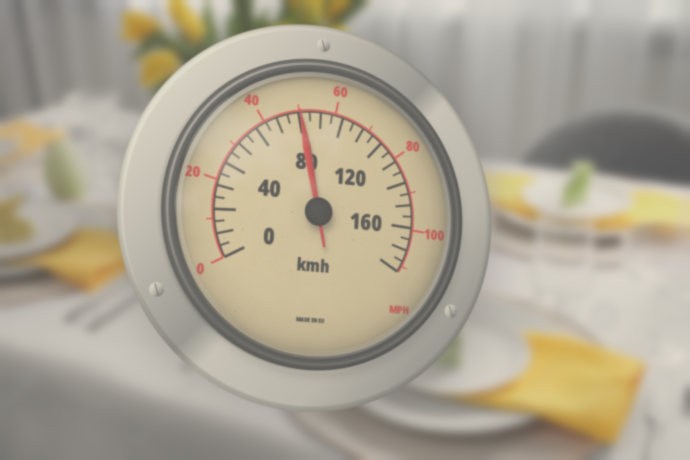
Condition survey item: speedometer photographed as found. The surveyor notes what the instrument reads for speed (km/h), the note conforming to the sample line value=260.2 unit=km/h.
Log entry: value=80 unit=km/h
